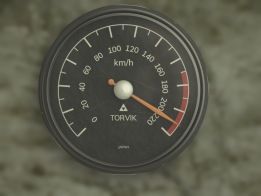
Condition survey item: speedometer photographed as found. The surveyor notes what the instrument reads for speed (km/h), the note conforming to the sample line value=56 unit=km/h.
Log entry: value=210 unit=km/h
